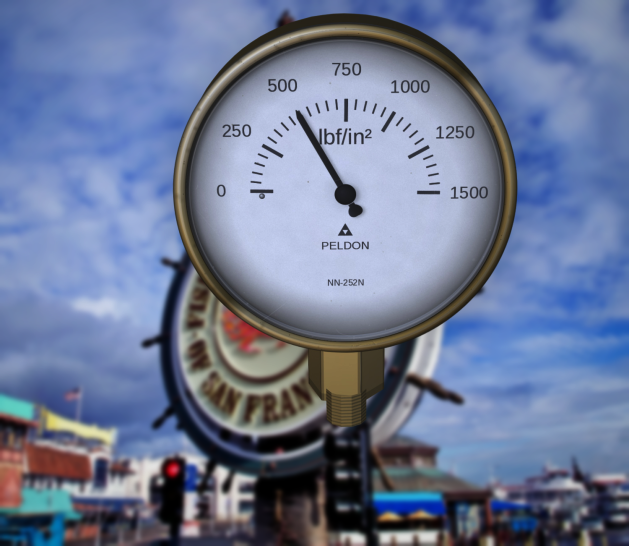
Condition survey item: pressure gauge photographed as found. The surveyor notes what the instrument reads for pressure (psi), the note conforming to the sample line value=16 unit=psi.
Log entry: value=500 unit=psi
